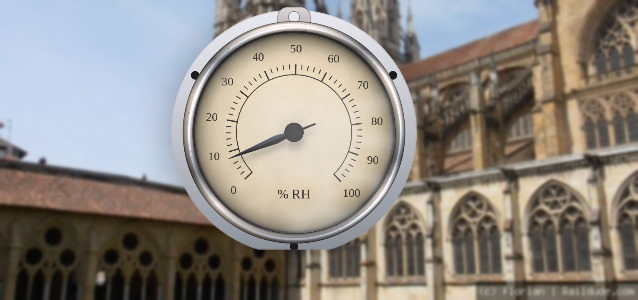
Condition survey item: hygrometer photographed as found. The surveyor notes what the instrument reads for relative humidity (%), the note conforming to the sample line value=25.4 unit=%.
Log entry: value=8 unit=%
